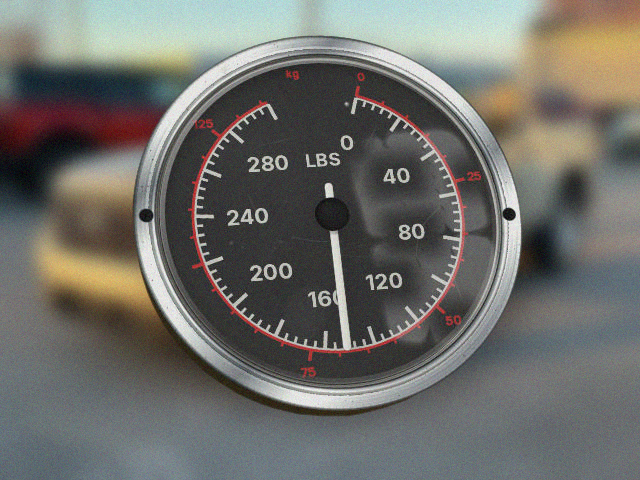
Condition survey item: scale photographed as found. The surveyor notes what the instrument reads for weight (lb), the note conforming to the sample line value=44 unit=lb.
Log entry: value=152 unit=lb
